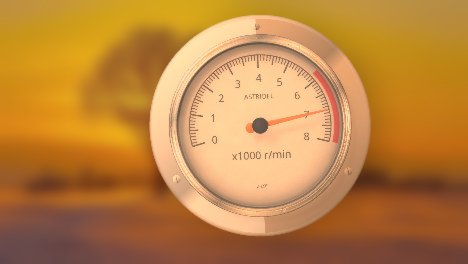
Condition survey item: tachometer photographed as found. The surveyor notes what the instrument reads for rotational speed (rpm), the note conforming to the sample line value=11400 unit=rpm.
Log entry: value=7000 unit=rpm
